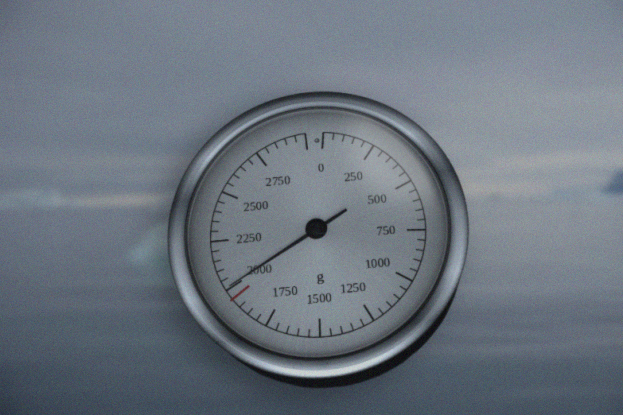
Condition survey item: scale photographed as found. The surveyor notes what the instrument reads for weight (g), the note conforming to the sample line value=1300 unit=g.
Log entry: value=2000 unit=g
